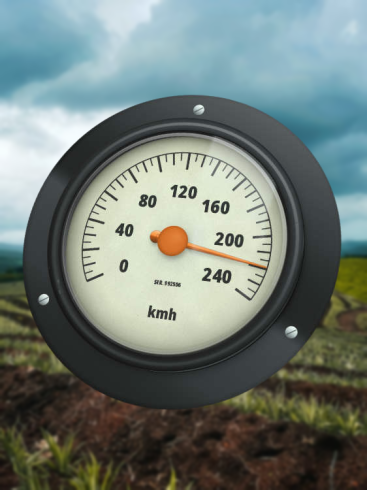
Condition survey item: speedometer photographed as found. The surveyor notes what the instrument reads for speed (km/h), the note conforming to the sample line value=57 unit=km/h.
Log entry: value=220 unit=km/h
